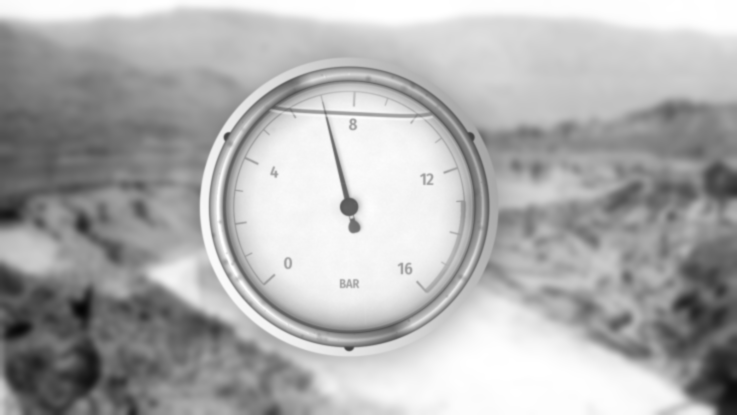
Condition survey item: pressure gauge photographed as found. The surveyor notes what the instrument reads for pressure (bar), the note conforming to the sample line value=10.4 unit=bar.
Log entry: value=7 unit=bar
